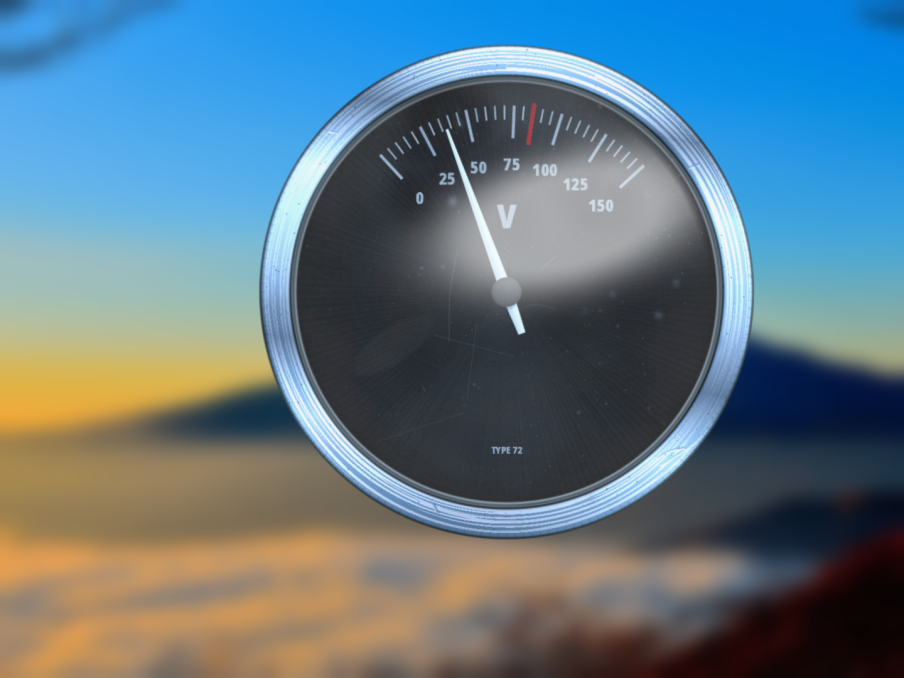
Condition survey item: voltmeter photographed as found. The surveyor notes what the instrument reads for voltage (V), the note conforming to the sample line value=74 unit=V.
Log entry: value=37.5 unit=V
